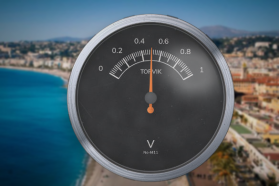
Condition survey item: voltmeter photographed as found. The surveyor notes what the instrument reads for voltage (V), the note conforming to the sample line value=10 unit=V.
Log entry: value=0.5 unit=V
